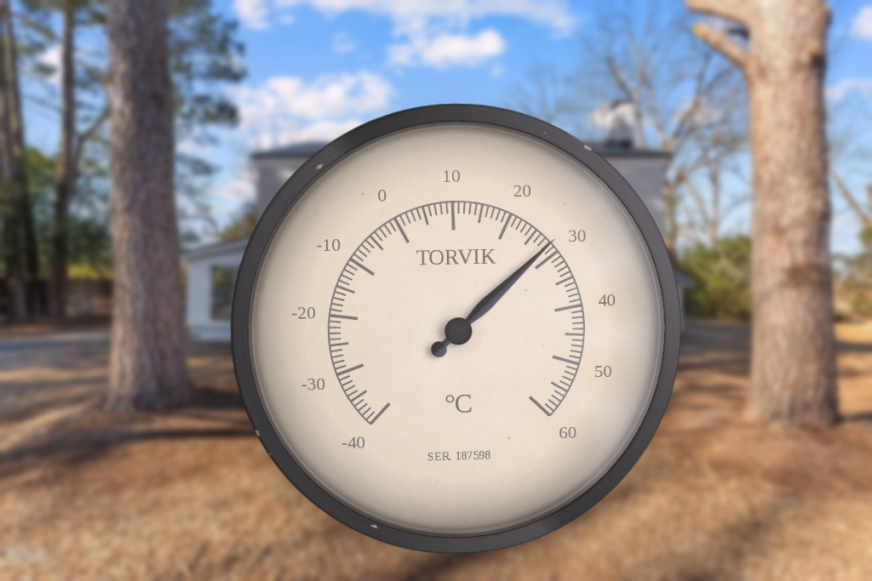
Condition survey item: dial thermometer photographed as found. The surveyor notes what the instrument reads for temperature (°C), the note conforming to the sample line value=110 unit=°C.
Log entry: value=28 unit=°C
